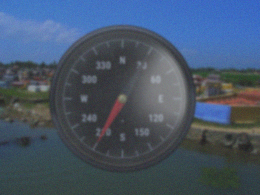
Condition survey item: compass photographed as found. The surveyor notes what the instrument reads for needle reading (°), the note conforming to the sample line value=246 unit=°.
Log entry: value=210 unit=°
